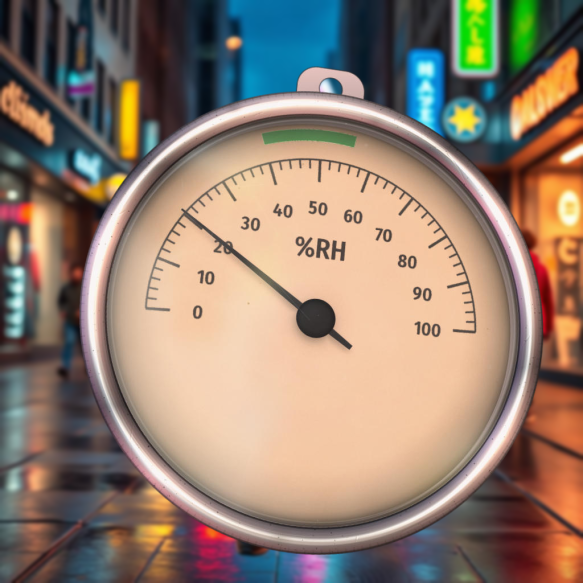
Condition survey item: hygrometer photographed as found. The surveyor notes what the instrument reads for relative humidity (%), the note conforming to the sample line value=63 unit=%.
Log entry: value=20 unit=%
